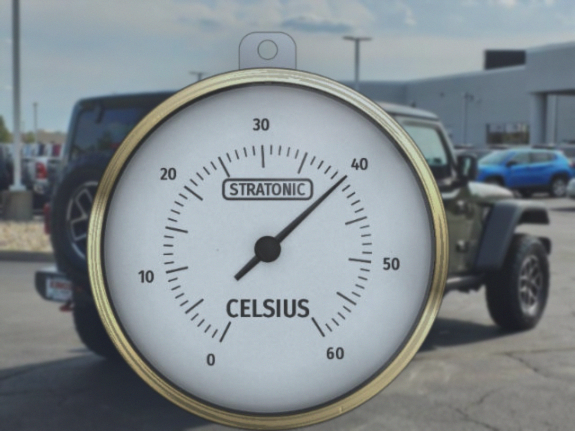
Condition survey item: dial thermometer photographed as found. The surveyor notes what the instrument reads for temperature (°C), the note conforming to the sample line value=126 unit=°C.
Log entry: value=40 unit=°C
